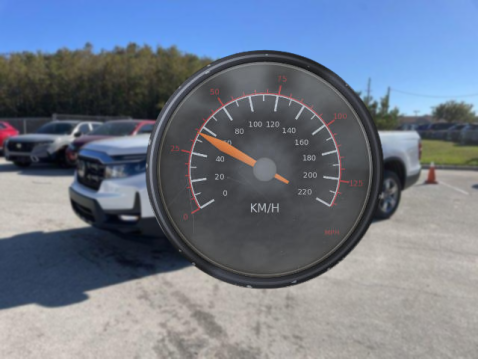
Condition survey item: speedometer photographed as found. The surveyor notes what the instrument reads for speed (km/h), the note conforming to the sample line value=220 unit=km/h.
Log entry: value=55 unit=km/h
